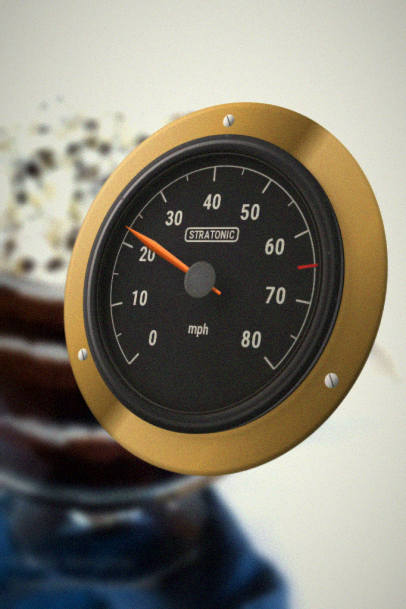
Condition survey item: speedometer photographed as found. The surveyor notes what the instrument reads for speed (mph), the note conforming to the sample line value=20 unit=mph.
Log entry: value=22.5 unit=mph
